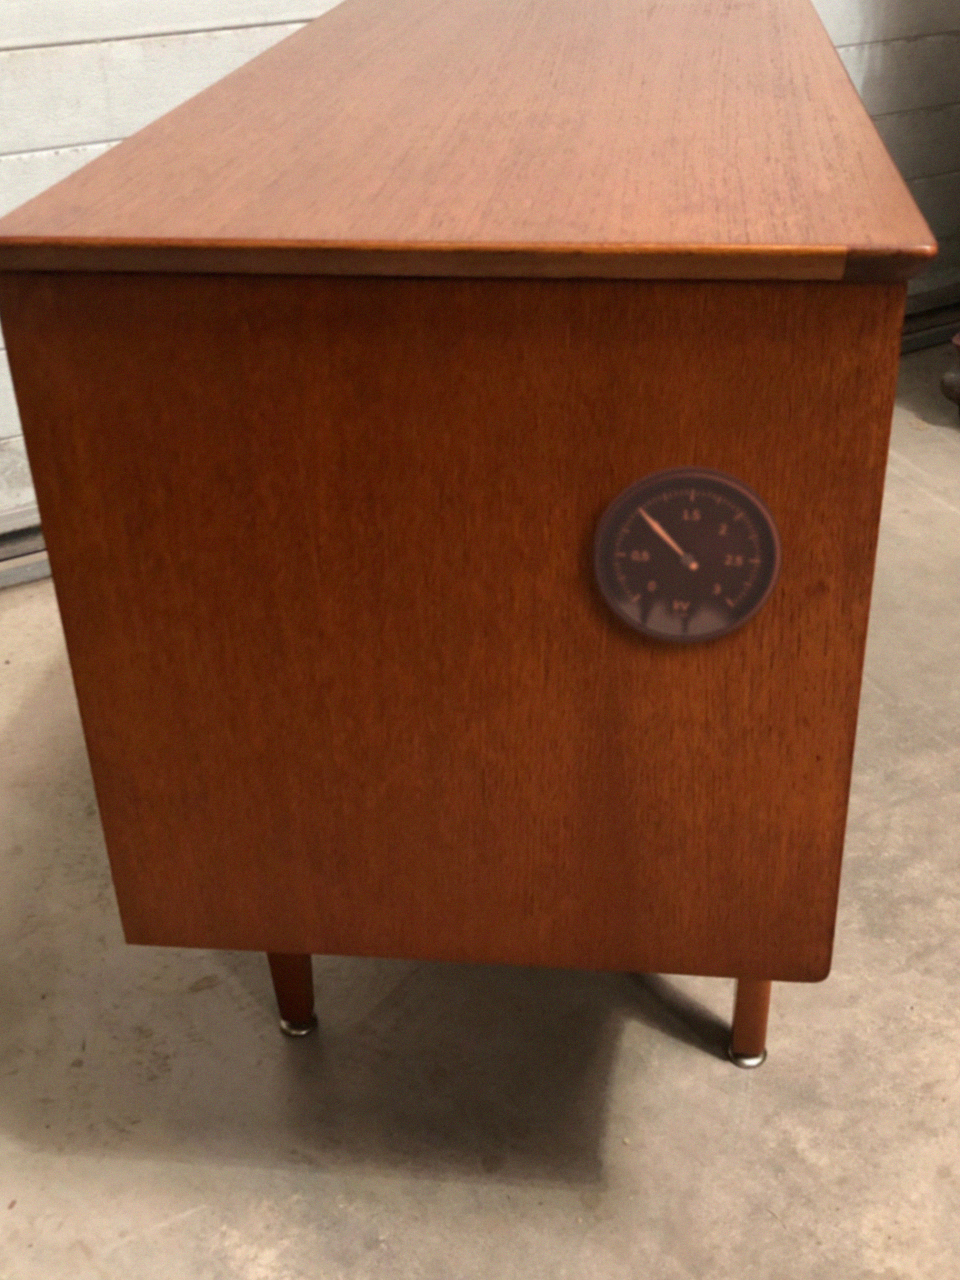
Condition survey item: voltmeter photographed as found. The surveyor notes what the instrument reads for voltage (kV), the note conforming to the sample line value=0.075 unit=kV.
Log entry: value=1 unit=kV
